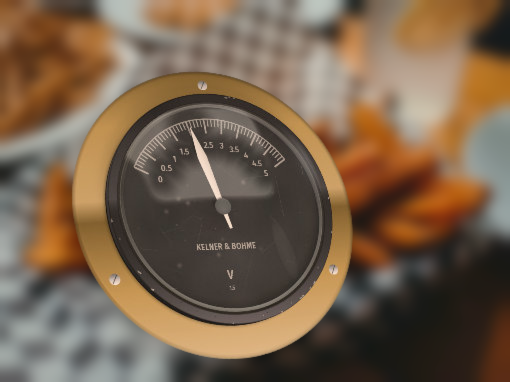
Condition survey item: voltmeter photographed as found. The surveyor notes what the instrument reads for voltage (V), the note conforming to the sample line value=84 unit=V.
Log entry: value=2 unit=V
